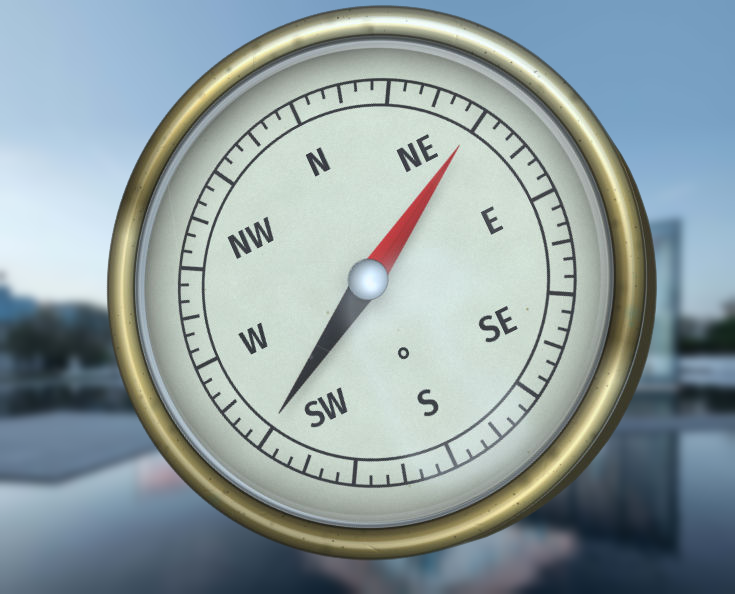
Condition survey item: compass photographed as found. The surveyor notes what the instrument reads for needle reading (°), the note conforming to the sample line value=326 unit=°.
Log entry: value=60 unit=°
